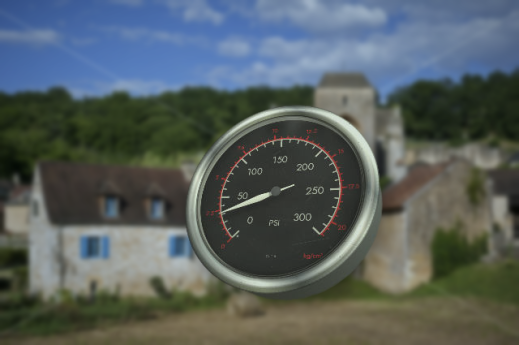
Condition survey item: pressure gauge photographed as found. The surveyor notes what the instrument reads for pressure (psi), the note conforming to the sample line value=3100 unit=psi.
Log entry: value=30 unit=psi
